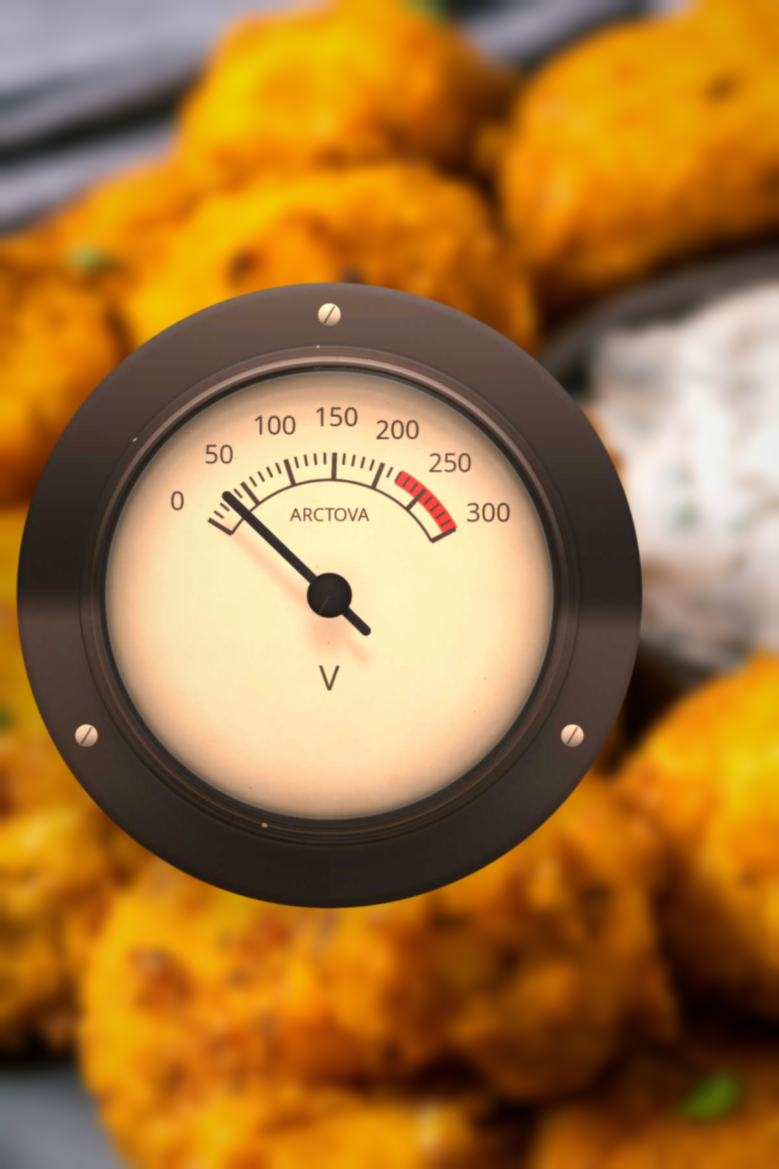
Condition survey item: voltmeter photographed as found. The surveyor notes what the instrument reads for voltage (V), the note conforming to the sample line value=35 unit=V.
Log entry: value=30 unit=V
